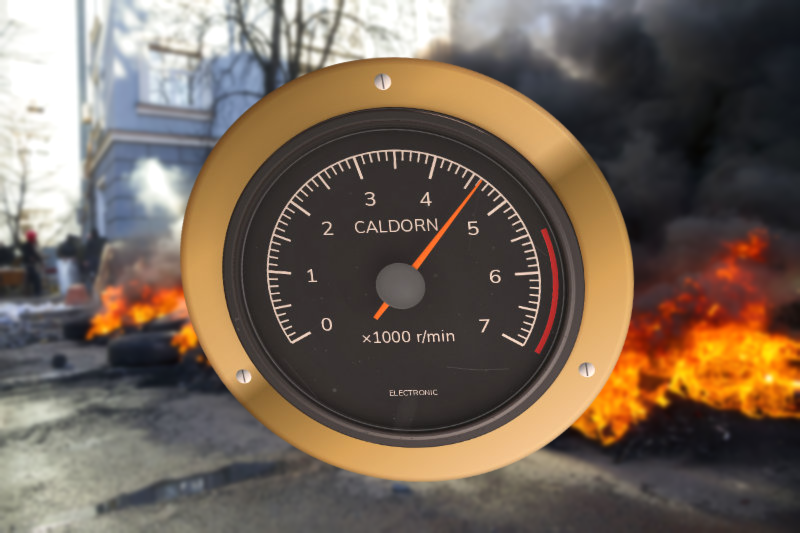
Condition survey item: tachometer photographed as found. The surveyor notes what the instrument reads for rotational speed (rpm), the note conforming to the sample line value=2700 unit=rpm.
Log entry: value=4600 unit=rpm
